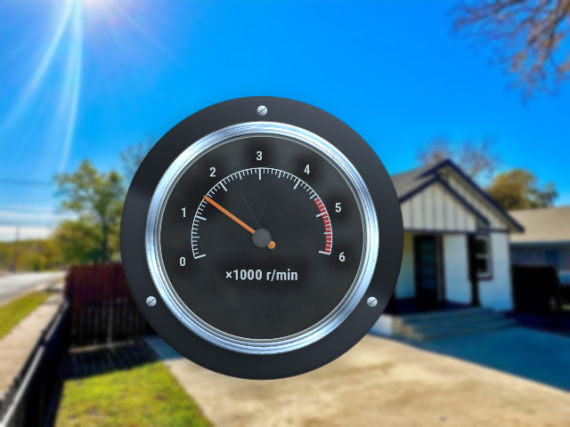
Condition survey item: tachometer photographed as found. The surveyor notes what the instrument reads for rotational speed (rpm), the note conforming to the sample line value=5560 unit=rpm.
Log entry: value=1500 unit=rpm
